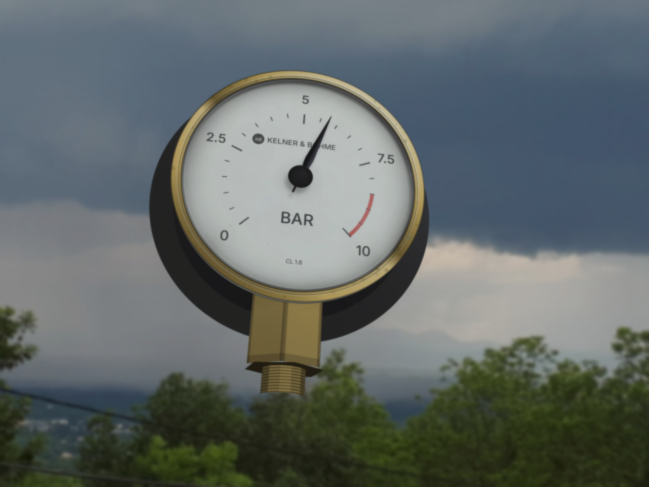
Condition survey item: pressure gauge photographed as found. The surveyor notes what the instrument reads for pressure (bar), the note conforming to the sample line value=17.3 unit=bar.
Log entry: value=5.75 unit=bar
